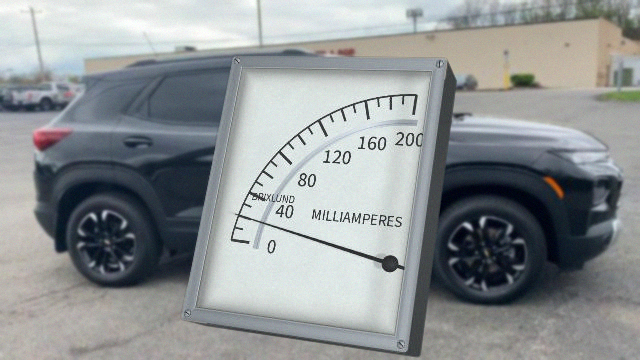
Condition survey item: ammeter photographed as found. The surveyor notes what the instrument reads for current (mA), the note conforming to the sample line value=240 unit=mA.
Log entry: value=20 unit=mA
